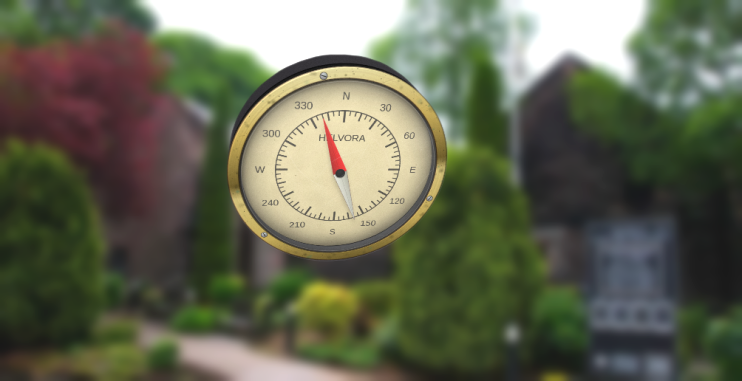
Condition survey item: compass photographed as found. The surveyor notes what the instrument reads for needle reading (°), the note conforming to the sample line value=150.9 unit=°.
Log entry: value=340 unit=°
